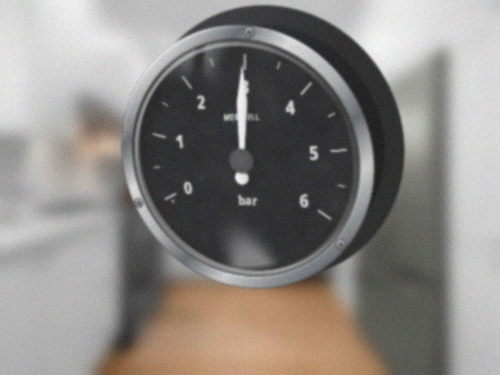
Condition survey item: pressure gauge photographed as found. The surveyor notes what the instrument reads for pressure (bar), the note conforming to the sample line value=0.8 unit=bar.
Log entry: value=3 unit=bar
